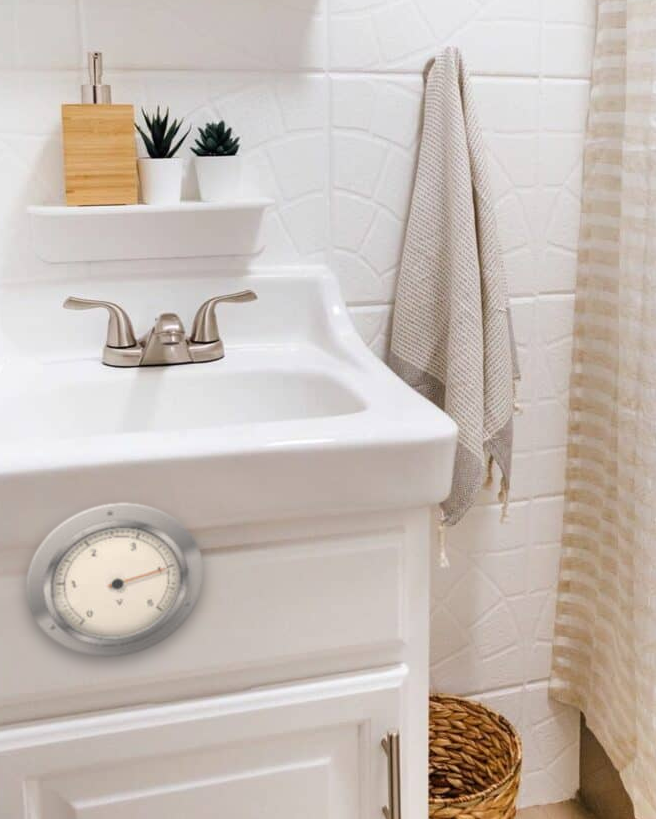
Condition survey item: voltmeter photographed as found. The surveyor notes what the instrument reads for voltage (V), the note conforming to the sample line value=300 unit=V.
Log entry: value=4 unit=V
